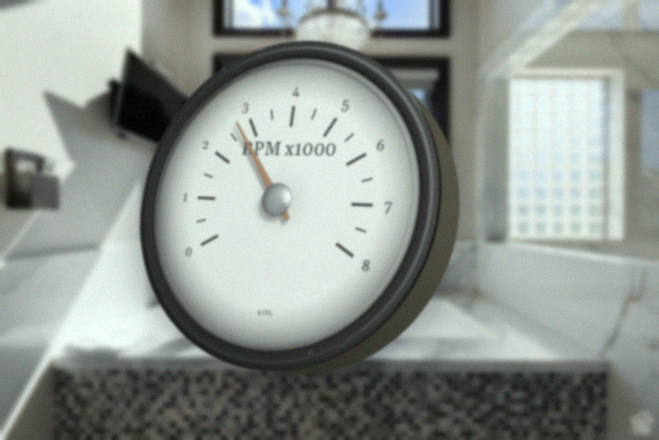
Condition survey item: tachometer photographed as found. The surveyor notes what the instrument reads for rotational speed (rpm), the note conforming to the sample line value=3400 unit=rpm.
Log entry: value=2750 unit=rpm
